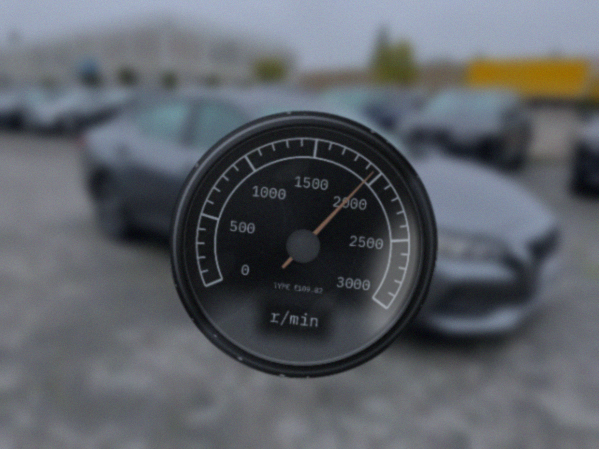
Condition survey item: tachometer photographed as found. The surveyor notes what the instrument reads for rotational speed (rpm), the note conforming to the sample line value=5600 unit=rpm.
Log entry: value=1950 unit=rpm
